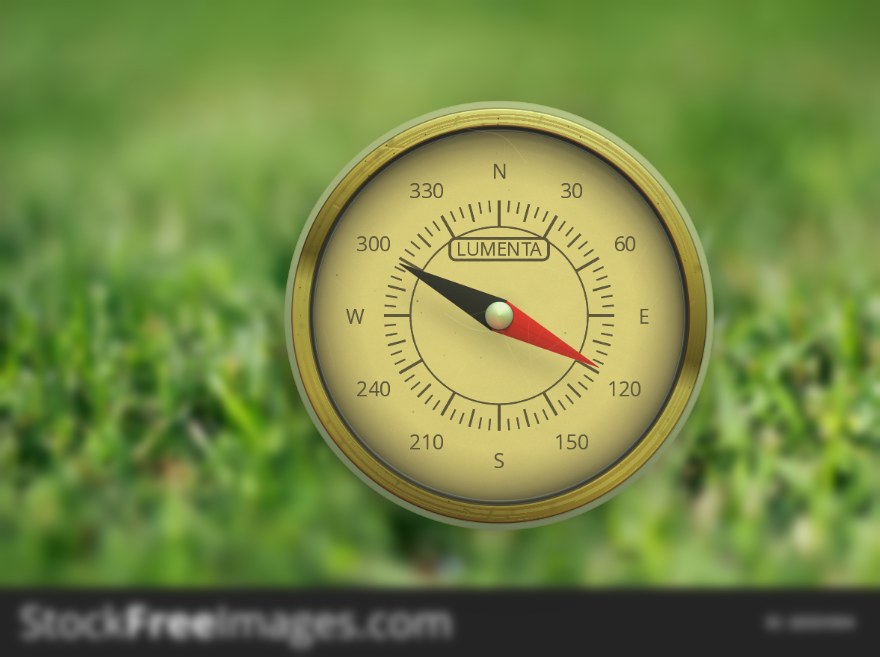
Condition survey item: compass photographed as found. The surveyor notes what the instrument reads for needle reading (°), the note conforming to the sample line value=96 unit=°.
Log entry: value=117.5 unit=°
